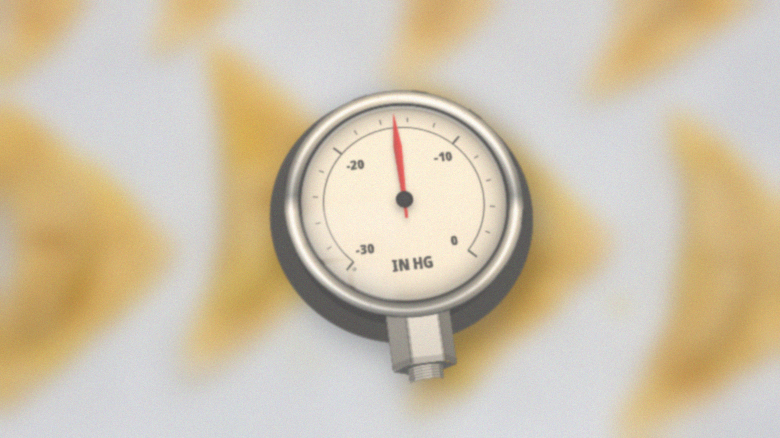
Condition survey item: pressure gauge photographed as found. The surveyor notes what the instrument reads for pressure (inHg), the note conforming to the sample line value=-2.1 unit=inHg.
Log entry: value=-15 unit=inHg
